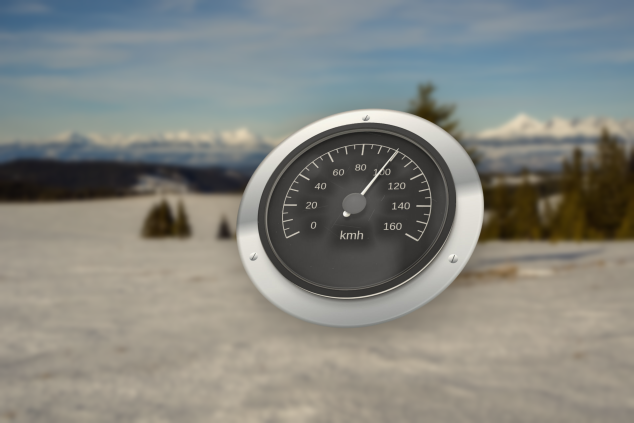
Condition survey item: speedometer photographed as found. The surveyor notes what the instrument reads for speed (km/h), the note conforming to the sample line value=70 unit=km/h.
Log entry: value=100 unit=km/h
